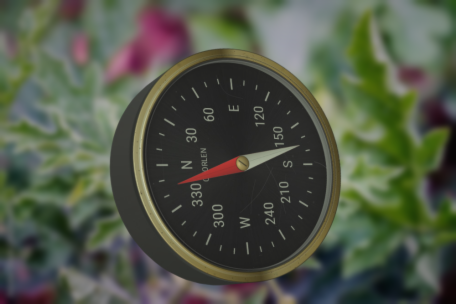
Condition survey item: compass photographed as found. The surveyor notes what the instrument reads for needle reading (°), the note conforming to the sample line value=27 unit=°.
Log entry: value=345 unit=°
